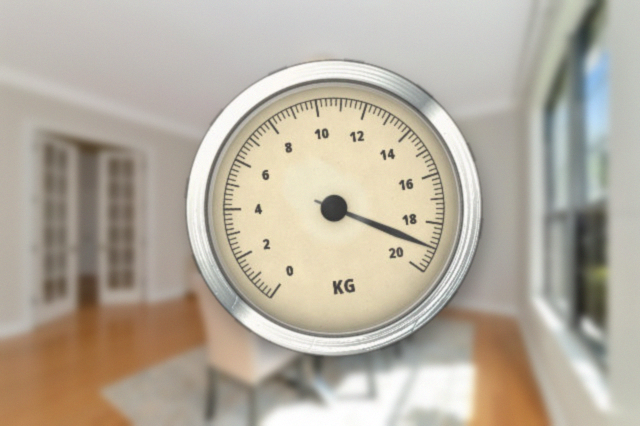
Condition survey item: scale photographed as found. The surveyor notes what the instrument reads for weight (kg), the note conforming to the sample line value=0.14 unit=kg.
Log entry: value=19 unit=kg
